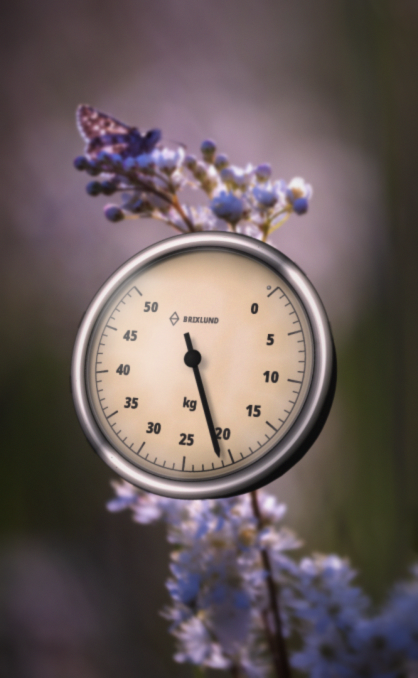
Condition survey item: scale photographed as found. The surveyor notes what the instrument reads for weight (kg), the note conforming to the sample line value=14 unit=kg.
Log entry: value=21 unit=kg
